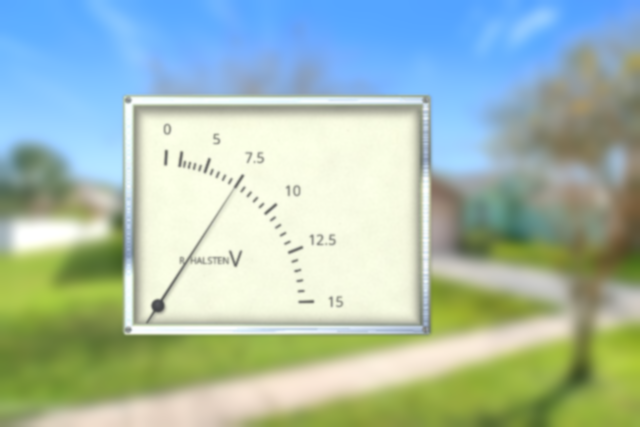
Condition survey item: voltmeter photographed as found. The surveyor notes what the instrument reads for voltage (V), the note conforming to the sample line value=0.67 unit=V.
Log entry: value=7.5 unit=V
